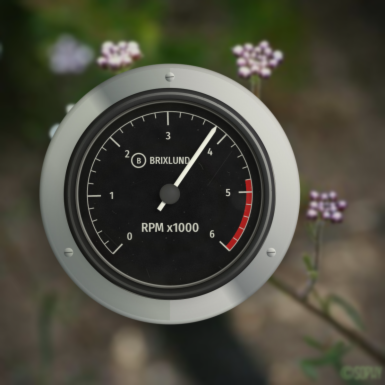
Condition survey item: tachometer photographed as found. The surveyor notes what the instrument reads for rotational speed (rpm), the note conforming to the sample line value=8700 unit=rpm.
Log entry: value=3800 unit=rpm
